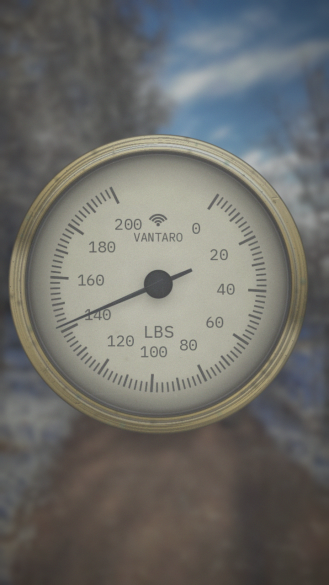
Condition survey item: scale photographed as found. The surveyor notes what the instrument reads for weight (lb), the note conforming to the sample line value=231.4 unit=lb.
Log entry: value=142 unit=lb
